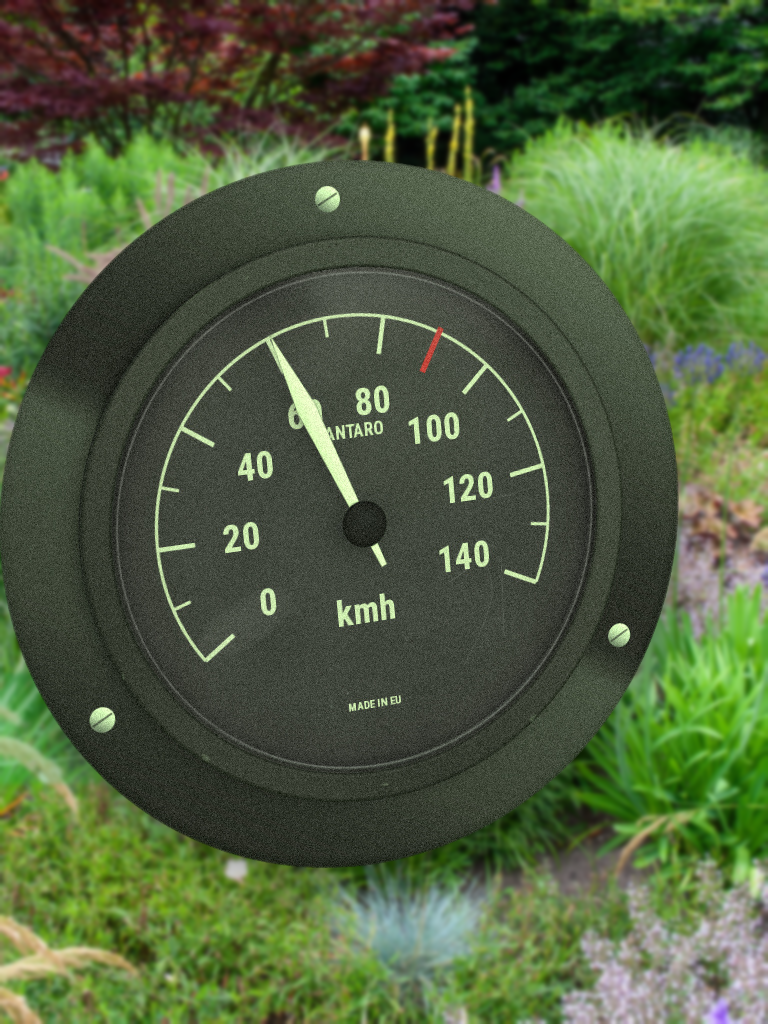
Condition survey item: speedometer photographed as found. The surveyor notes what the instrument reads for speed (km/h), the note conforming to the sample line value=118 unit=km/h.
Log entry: value=60 unit=km/h
